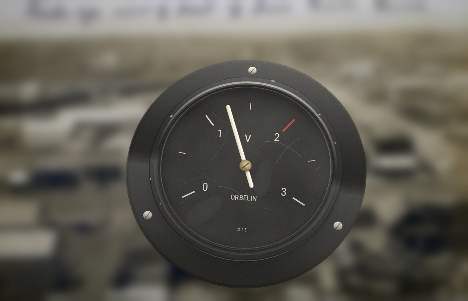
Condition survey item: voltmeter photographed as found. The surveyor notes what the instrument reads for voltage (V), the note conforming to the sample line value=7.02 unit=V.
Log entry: value=1.25 unit=V
